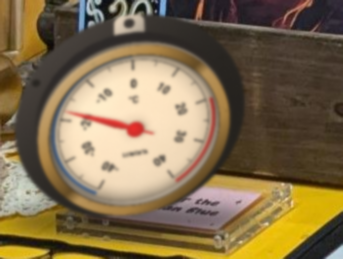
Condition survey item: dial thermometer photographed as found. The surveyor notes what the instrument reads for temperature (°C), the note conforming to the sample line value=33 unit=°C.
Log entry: value=-17.5 unit=°C
